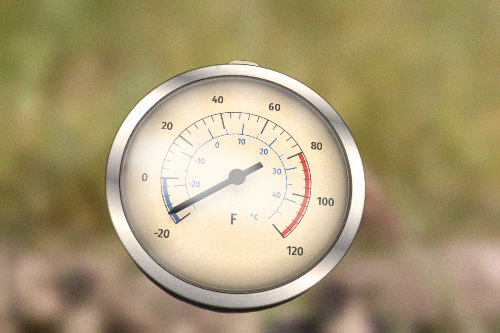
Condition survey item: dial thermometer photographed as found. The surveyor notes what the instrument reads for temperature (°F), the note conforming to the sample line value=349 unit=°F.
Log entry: value=-16 unit=°F
